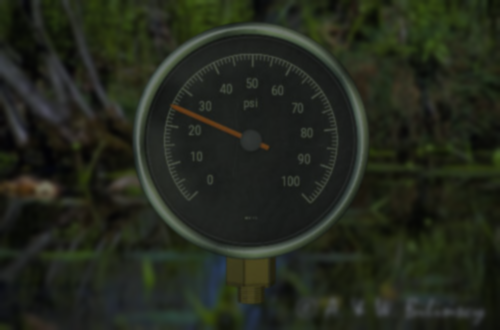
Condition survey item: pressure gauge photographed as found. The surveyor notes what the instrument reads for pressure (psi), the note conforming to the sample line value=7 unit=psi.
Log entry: value=25 unit=psi
